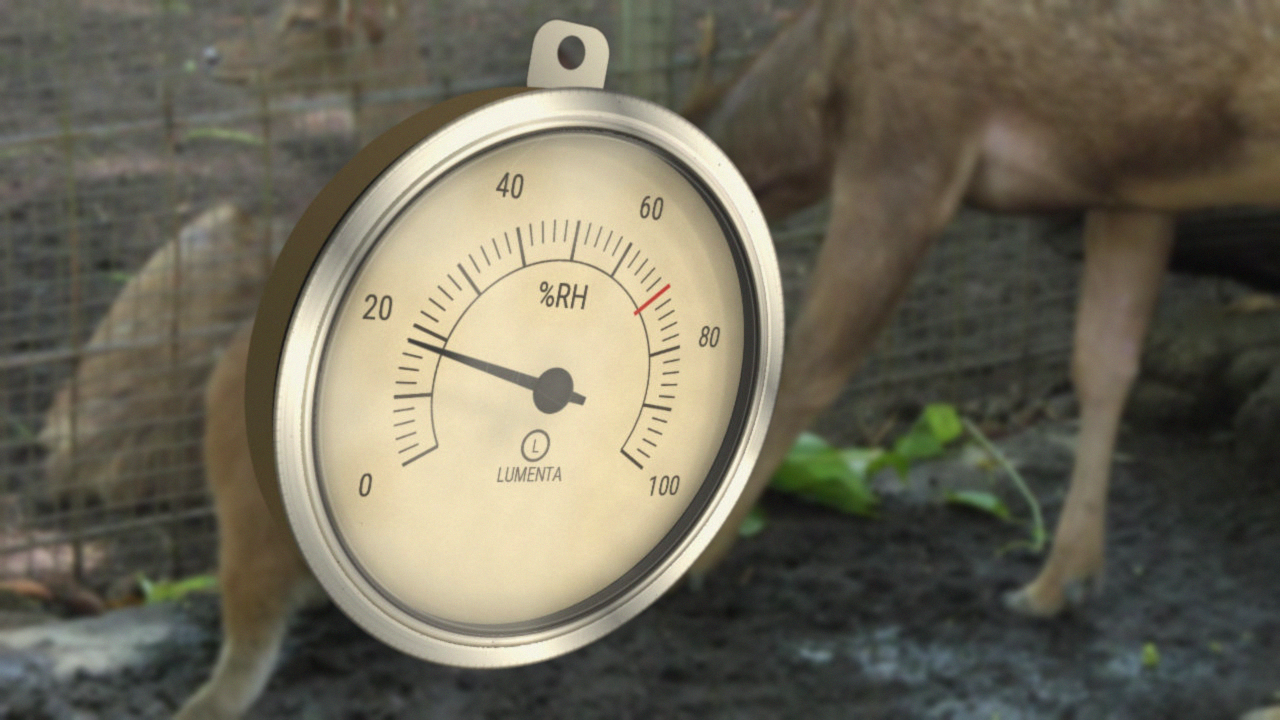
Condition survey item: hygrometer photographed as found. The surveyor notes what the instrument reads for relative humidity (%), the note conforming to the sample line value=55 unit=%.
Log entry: value=18 unit=%
